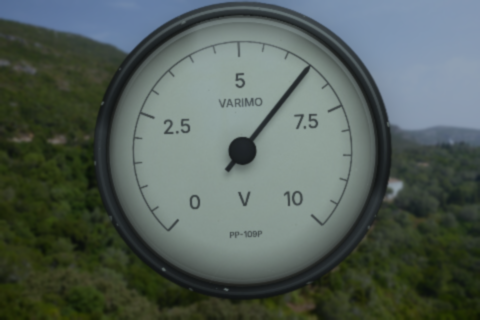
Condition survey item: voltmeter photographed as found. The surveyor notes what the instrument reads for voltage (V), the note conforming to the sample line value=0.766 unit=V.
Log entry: value=6.5 unit=V
